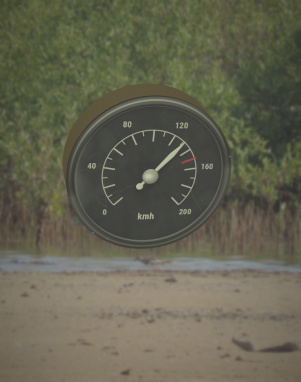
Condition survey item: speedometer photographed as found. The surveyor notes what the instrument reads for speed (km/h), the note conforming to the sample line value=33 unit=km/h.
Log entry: value=130 unit=km/h
